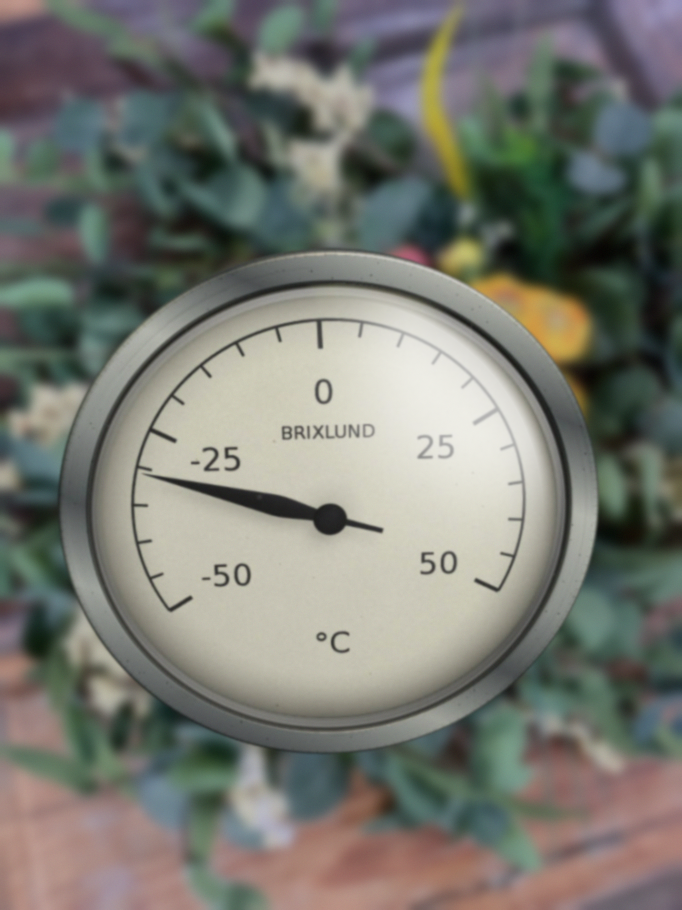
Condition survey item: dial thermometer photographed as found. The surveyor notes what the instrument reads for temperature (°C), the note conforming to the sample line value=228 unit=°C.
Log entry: value=-30 unit=°C
